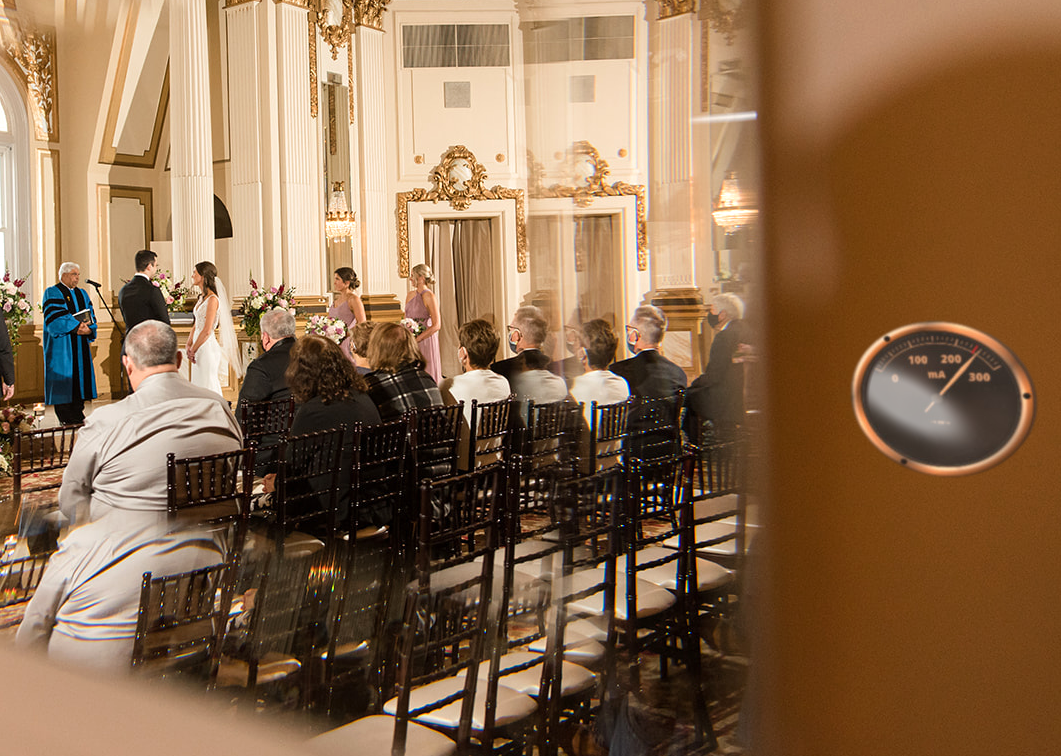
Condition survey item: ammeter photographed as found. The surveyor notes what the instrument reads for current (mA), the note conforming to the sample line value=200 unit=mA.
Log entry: value=250 unit=mA
